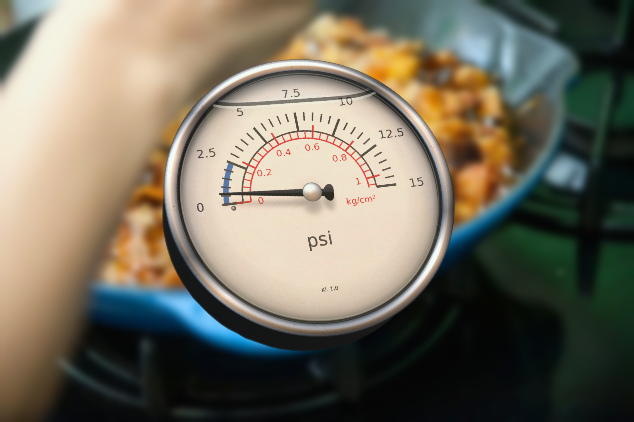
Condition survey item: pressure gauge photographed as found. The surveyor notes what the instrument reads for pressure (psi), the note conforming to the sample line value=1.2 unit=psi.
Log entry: value=0.5 unit=psi
